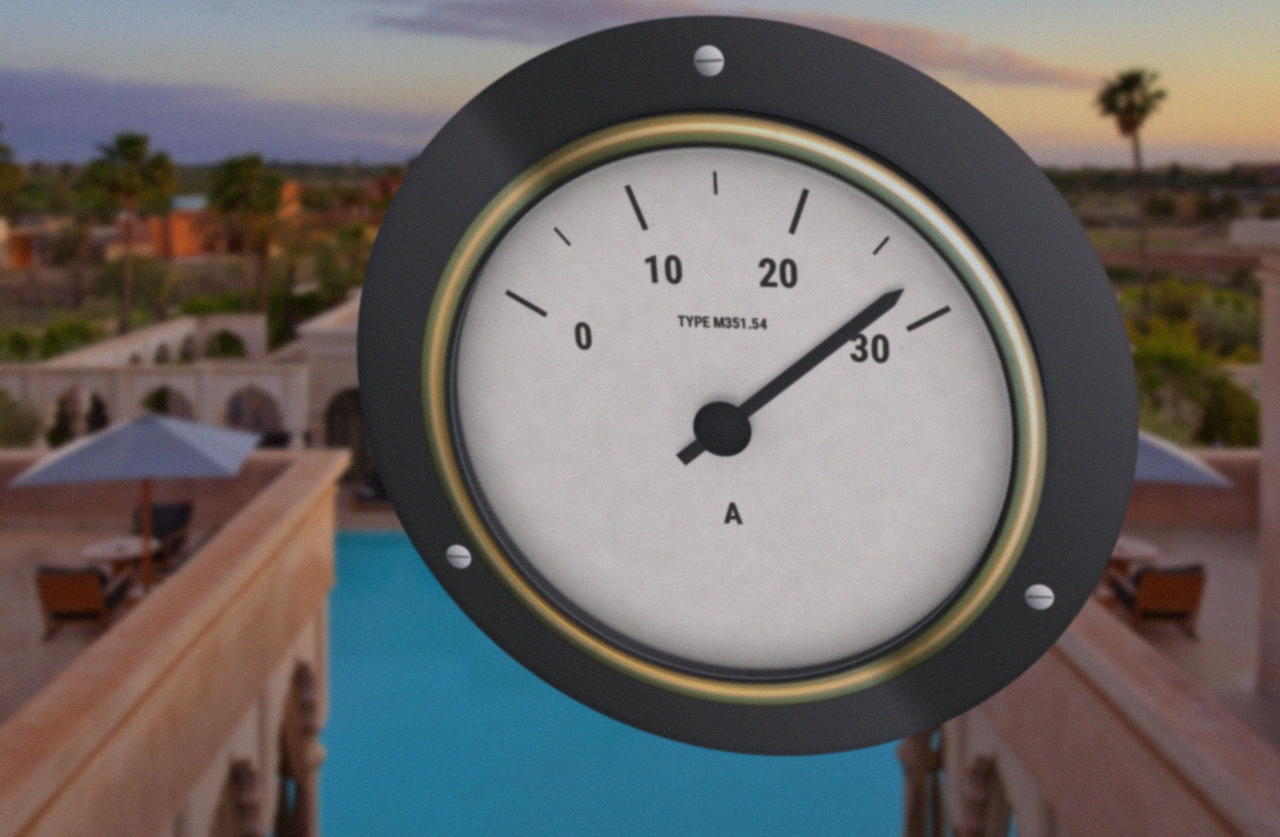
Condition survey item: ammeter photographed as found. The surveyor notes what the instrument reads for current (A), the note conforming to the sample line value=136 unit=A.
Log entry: value=27.5 unit=A
